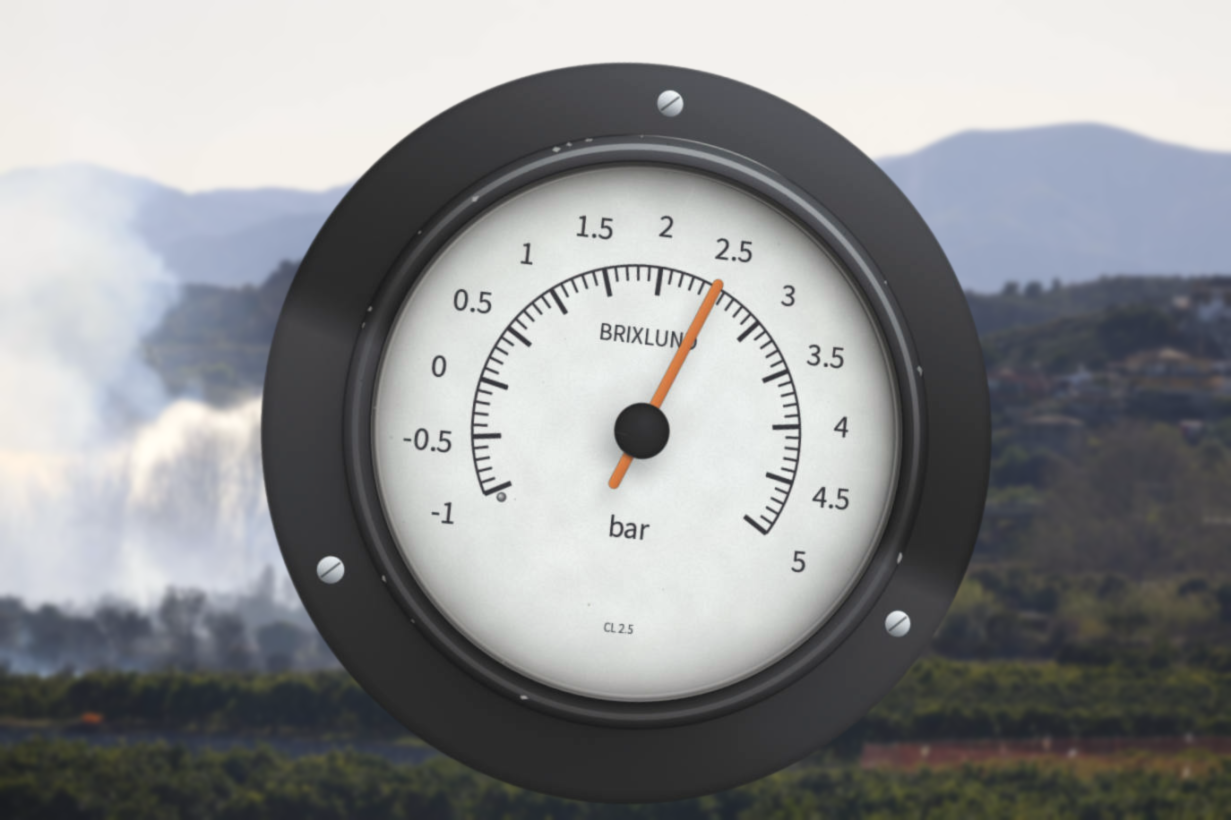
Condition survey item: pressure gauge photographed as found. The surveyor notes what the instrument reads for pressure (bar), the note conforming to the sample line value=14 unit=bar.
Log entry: value=2.5 unit=bar
